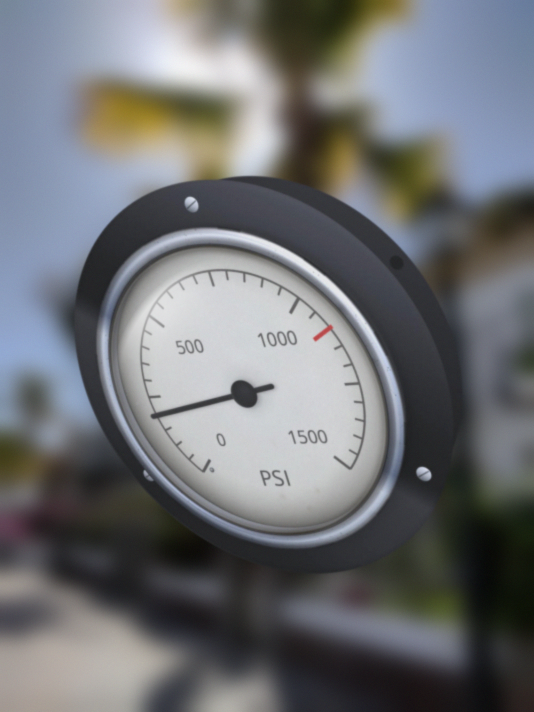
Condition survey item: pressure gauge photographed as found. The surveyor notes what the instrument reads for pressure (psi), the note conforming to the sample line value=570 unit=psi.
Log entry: value=200 unit=psi
